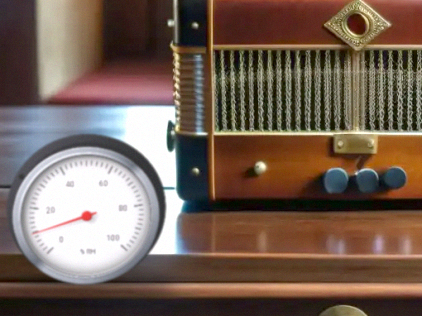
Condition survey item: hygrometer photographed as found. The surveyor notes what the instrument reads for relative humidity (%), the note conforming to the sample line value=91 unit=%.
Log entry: value=10 unit=%
